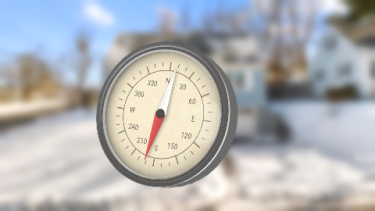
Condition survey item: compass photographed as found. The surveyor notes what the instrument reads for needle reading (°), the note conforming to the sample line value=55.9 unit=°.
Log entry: value=190 unit=°
